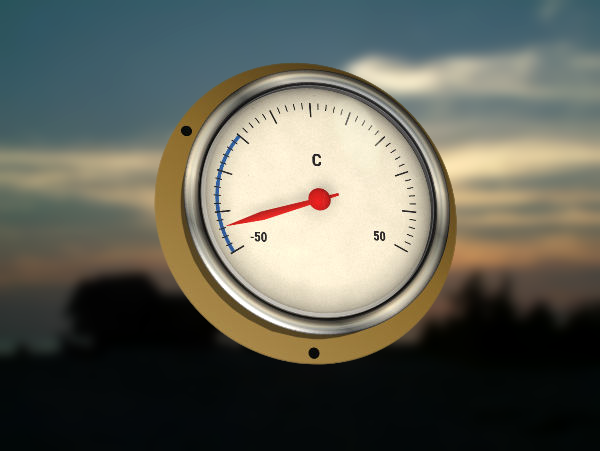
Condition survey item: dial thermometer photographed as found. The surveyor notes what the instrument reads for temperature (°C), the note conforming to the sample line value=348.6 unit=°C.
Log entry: value=-44 unit=°C
